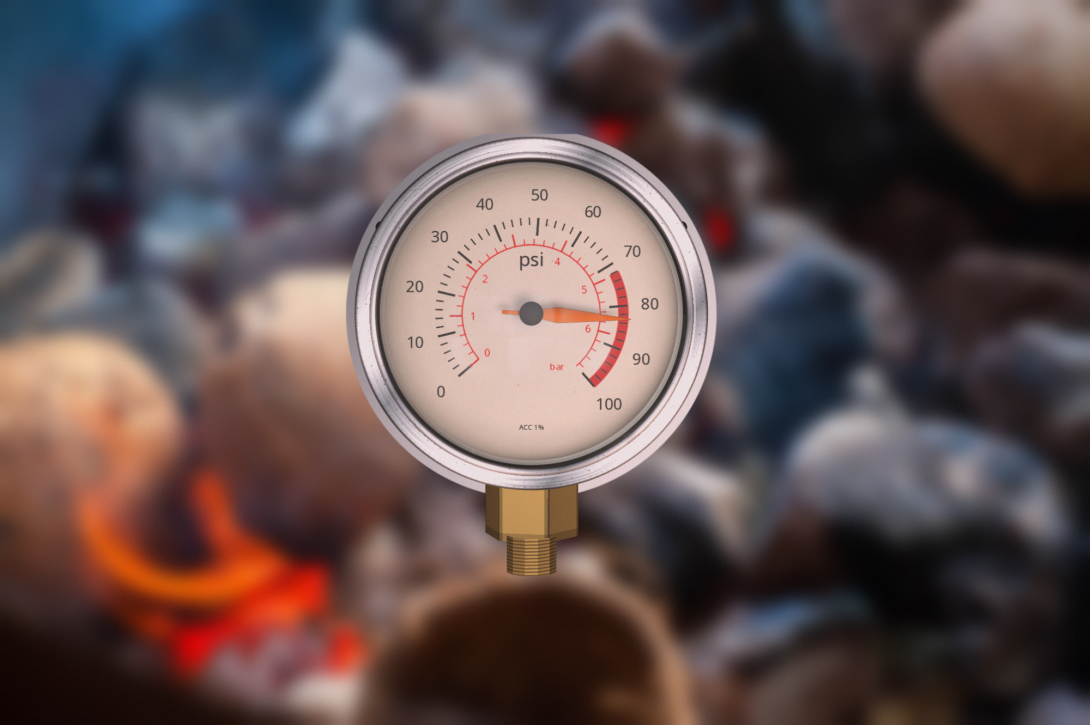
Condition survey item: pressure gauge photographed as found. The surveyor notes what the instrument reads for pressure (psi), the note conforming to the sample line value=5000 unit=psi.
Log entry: value=83 unit=psi
